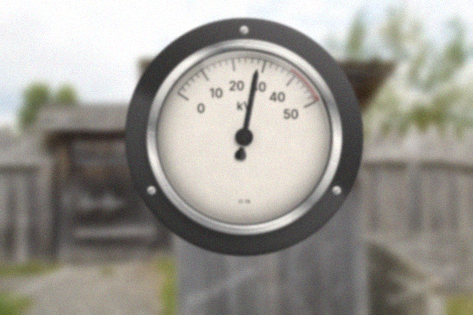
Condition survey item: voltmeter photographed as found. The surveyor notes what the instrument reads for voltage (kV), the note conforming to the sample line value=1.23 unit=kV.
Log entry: value=28 unit=kV
